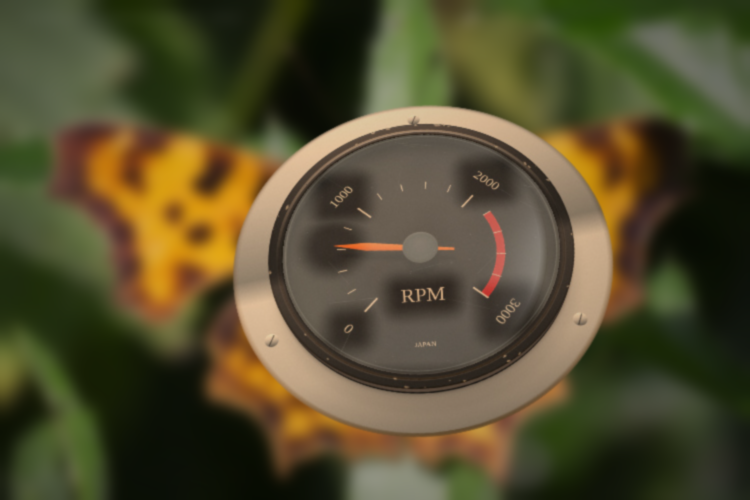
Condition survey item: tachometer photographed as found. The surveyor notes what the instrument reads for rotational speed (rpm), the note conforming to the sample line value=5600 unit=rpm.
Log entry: value=600 unit=rpm
